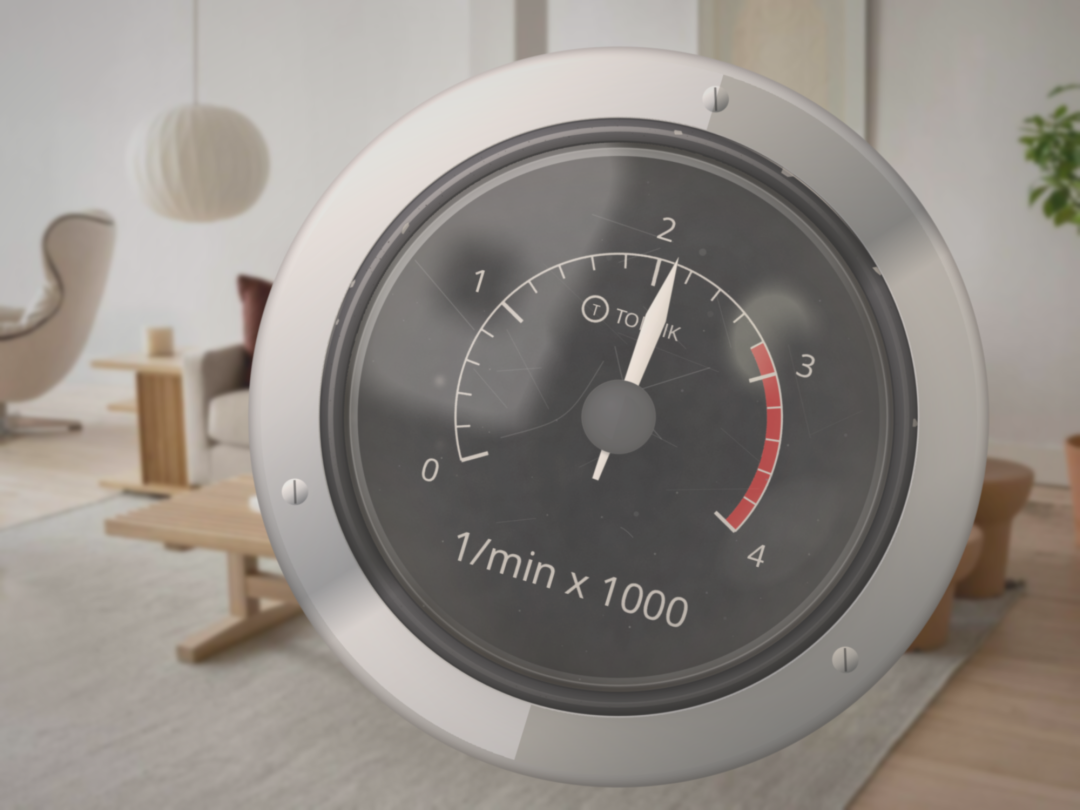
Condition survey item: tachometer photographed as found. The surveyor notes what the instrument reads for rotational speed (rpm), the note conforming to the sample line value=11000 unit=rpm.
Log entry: value=2100 unit=rpm
